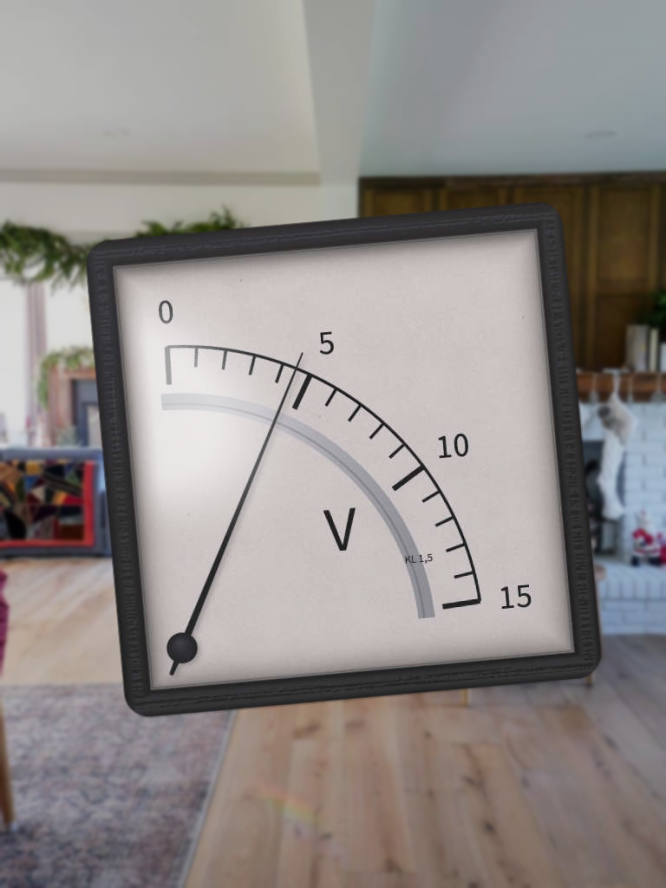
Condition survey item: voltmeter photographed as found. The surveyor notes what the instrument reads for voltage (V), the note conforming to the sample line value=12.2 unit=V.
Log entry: value=4.5 unit=V
